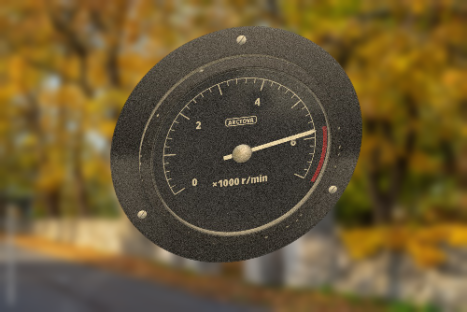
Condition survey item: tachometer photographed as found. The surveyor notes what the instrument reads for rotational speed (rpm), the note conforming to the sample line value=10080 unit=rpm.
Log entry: value=5800 unit=rpm
